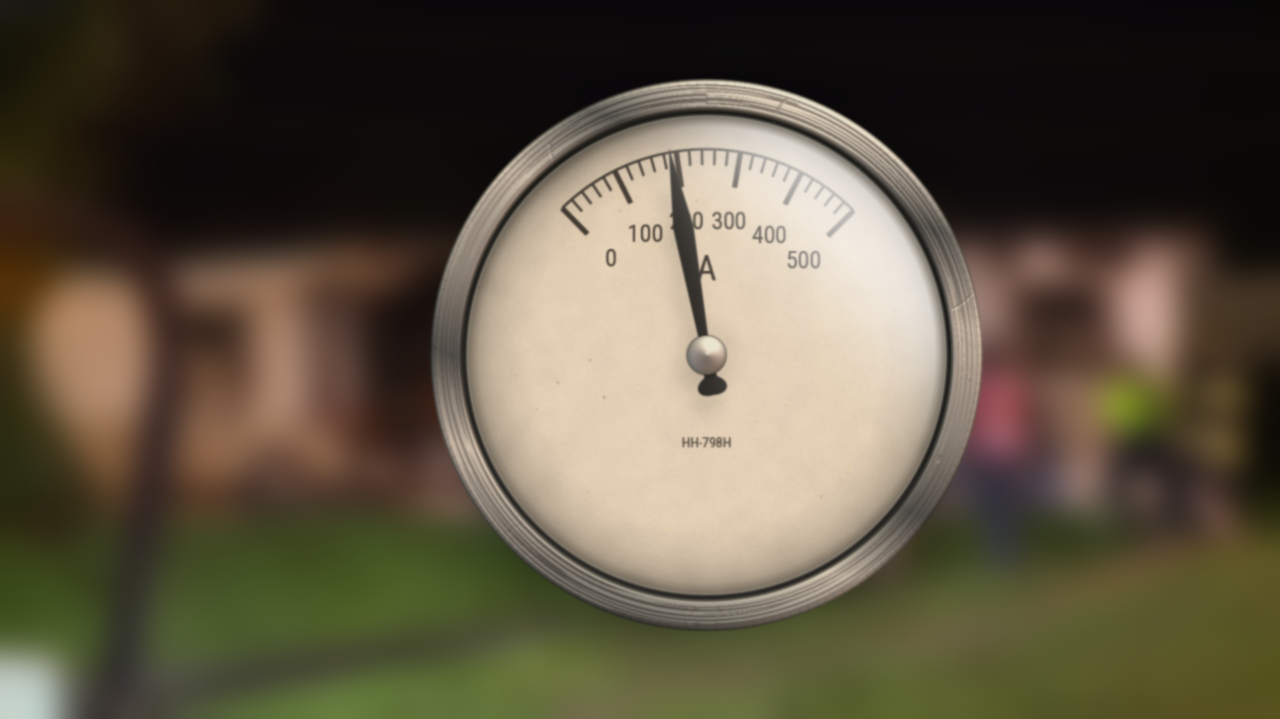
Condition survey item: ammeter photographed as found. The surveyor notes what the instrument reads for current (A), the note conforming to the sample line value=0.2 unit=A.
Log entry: value=190 unit=A
